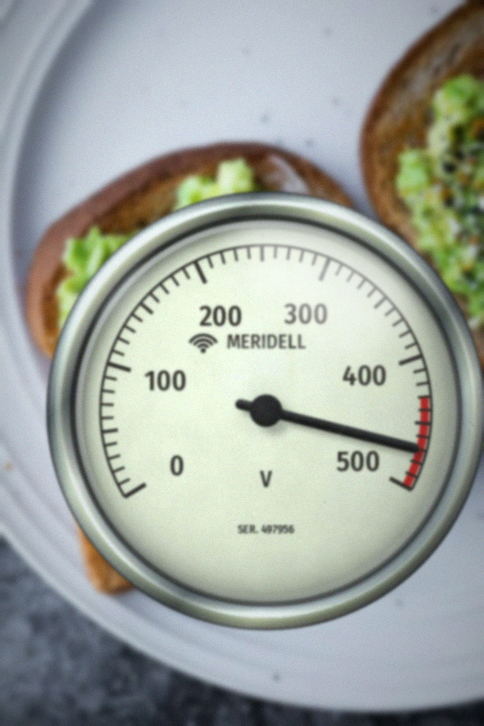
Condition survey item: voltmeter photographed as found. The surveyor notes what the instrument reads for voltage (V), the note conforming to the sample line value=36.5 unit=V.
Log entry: value=470 unit=V
